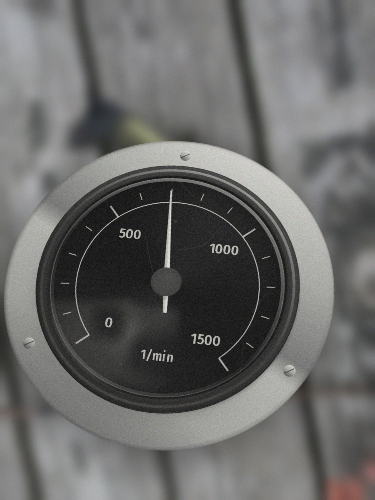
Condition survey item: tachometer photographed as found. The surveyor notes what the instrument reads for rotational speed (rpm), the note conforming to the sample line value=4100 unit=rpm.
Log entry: value=700 unit=rpm
